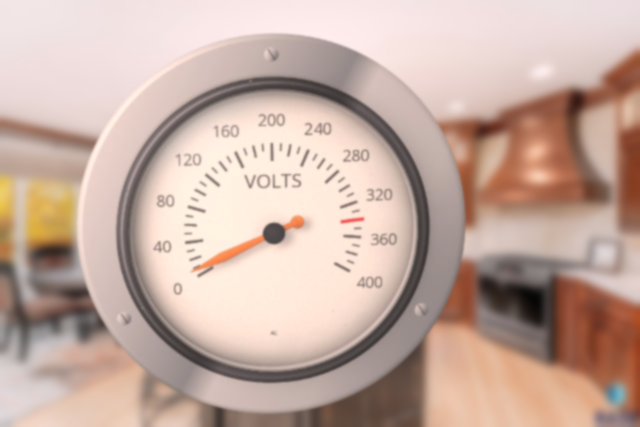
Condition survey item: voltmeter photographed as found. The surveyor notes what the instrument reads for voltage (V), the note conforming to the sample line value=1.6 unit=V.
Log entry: value=10 unit=V
